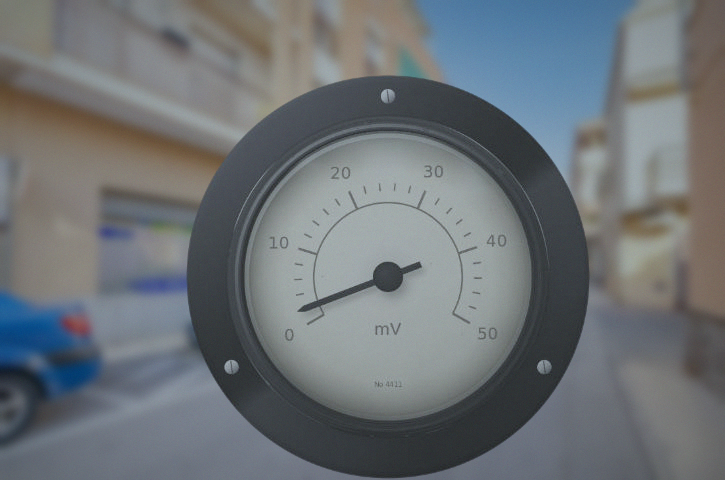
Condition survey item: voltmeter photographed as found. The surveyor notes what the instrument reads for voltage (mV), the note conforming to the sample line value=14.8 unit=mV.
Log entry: value=2 unit=mV
